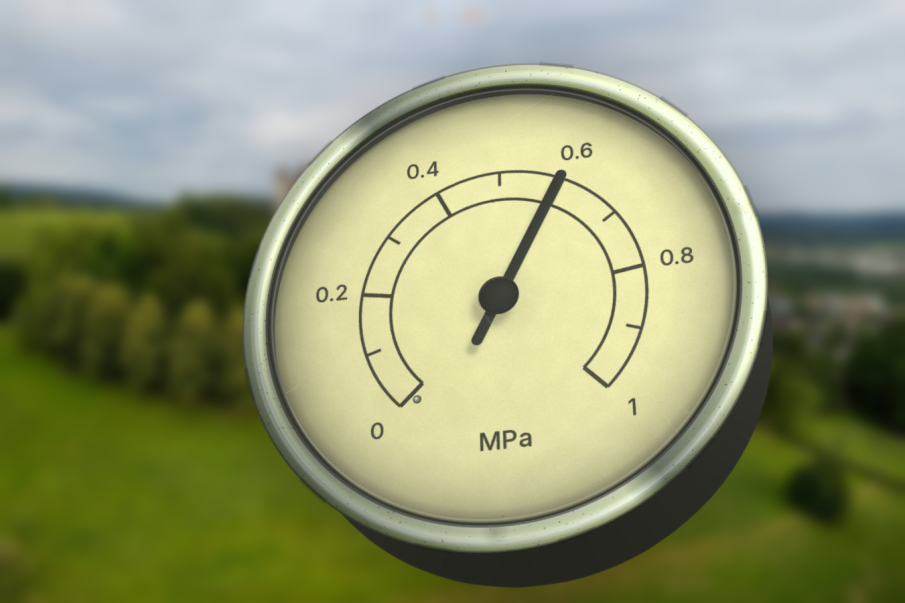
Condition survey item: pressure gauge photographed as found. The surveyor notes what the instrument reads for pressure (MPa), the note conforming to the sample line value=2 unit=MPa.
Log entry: value=0.6 unit=MPa
